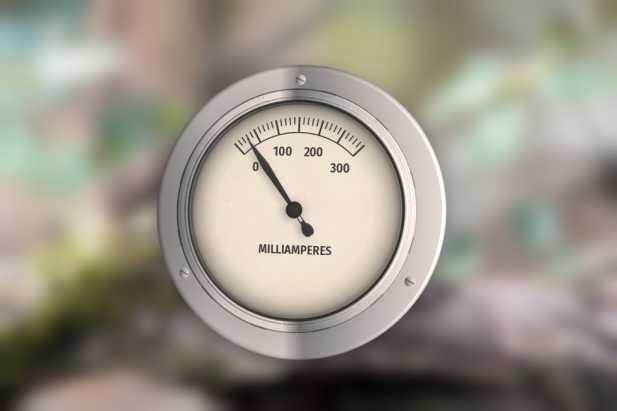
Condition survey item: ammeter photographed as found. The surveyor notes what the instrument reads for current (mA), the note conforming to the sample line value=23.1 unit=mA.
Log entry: value=30 unit=mA
